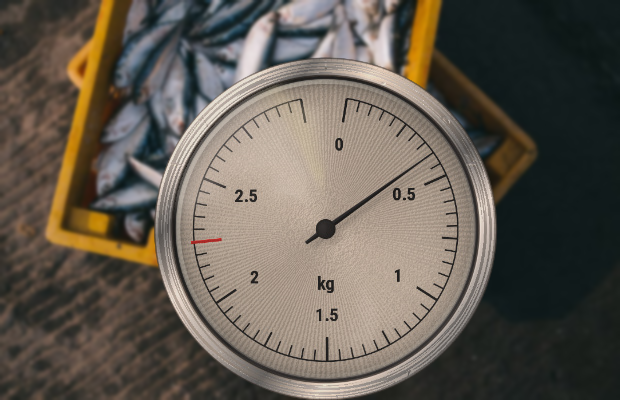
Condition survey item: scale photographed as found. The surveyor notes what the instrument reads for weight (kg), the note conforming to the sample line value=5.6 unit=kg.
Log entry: value=0.4 unit=kg
